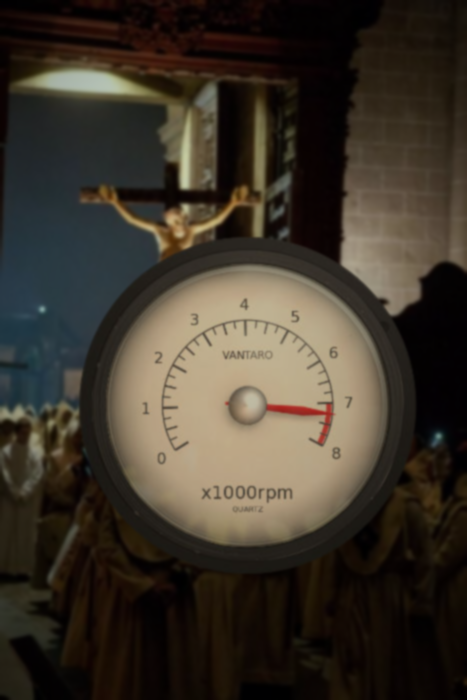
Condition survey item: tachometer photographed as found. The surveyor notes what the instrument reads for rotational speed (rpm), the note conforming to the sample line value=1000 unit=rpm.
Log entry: value=7250 unit=rpm
